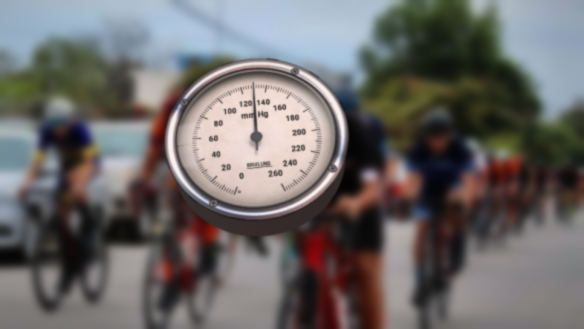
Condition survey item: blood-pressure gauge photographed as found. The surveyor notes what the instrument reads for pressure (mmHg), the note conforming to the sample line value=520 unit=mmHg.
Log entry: value=130 unit=mmHg
